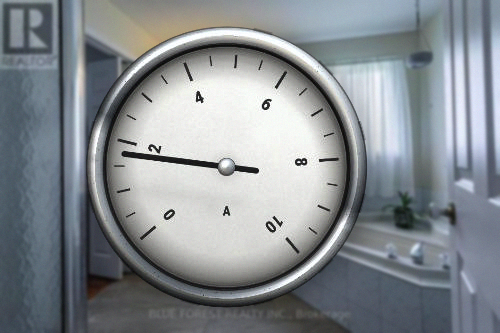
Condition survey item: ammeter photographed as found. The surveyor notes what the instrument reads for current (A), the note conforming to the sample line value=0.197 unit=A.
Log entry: value=1.75 unit=A
